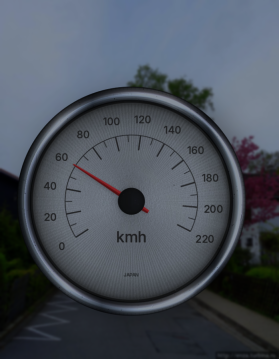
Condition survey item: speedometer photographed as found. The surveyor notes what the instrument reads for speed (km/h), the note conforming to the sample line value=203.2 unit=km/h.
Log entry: value=60 unit=km/h
